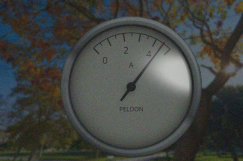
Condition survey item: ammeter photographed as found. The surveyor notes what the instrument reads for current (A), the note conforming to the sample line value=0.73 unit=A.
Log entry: value=4.5 unit=A
